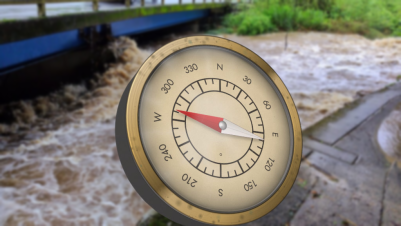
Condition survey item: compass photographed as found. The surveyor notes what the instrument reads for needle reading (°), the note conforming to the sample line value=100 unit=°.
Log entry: value=280 unit=°
